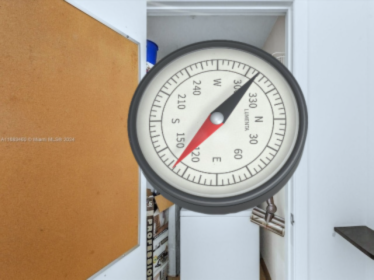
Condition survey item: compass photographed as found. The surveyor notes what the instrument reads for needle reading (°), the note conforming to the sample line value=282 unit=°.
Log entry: value=130 unit=°
